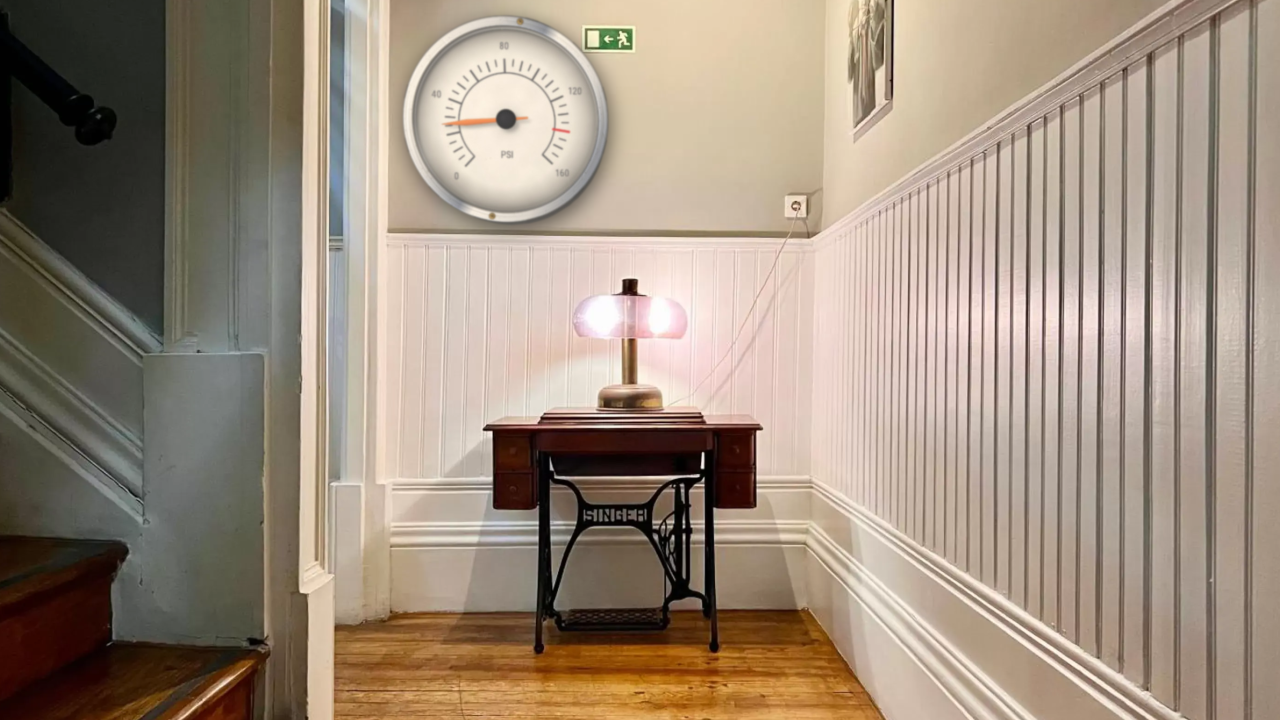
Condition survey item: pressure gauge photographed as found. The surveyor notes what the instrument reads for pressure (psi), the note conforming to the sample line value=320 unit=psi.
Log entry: value=25 unit=psi
